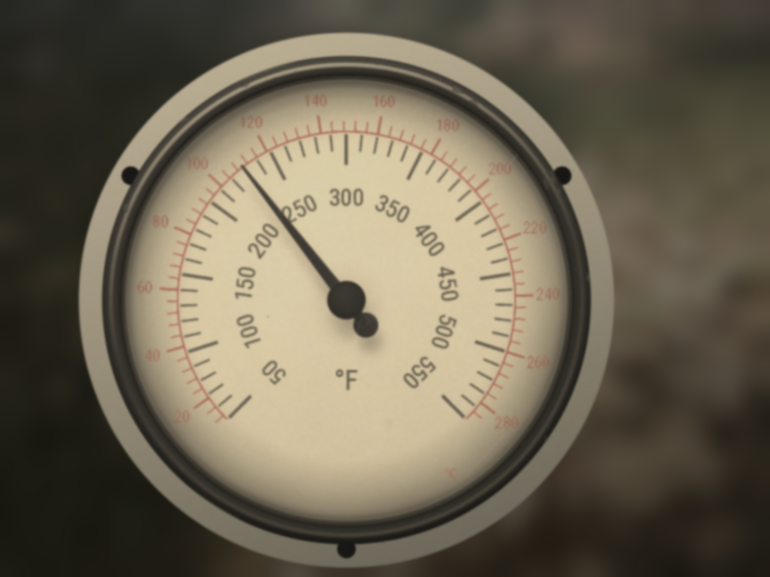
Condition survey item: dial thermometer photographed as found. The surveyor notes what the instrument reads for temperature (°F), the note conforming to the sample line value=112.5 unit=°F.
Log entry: value=230 unit=°F
